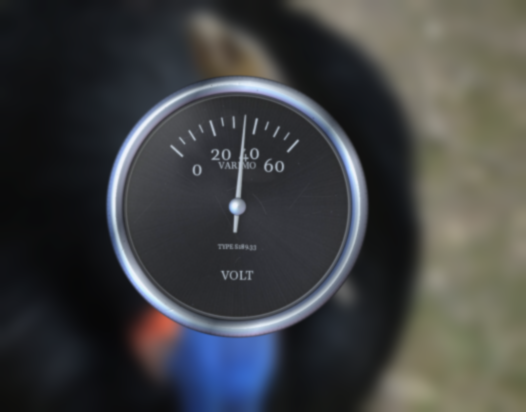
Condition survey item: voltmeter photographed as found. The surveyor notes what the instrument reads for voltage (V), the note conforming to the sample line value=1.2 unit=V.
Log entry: value=35 unit=V
